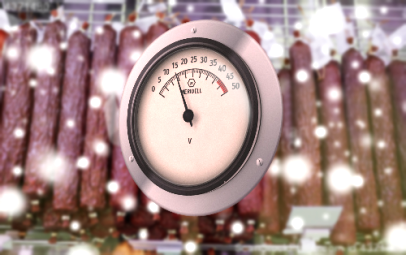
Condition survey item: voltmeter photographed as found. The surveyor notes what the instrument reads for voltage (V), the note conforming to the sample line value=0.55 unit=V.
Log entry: value=15 unit=V
